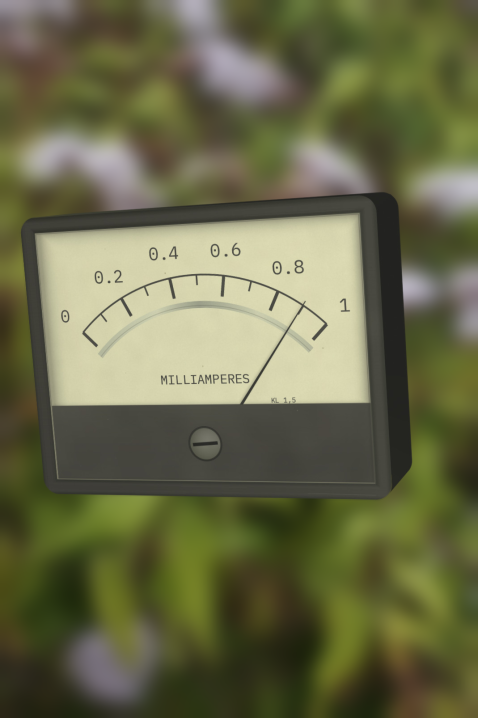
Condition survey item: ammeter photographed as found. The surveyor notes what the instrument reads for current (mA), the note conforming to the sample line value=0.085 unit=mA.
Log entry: value=0.9 unit=mA
